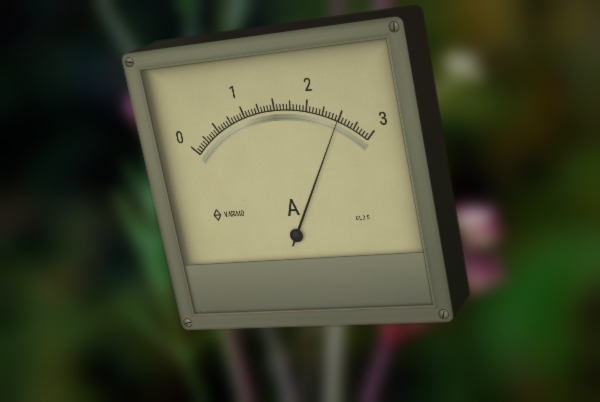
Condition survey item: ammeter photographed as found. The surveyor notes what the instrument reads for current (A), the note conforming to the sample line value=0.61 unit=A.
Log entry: value=2.5 unit=A
